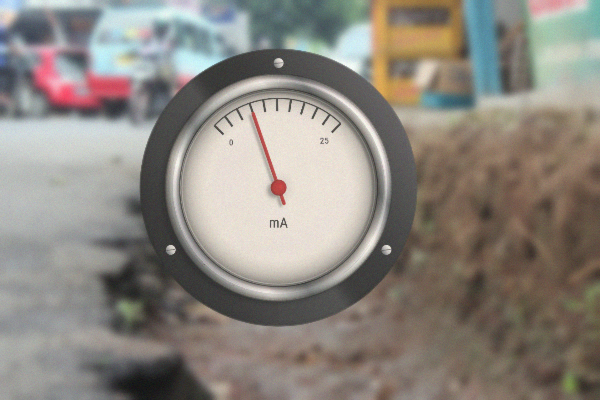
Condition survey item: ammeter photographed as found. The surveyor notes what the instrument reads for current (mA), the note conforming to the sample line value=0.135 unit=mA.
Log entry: value=7.5 unit=mA
